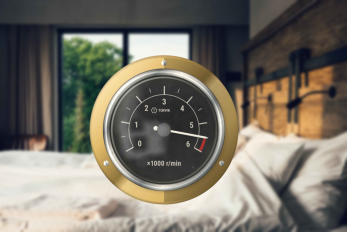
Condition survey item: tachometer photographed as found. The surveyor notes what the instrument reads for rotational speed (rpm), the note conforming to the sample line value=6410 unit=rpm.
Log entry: value=5500 unit=rpm
